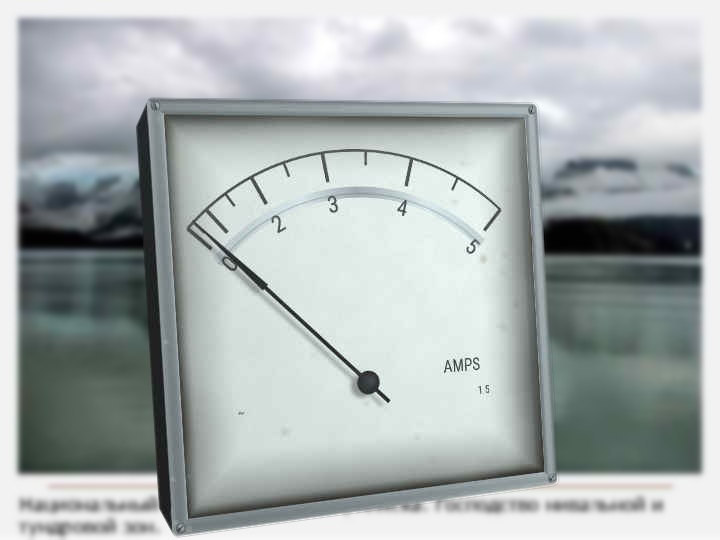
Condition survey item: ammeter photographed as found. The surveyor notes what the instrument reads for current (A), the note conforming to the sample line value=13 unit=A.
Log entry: value=0.5 unit=A
